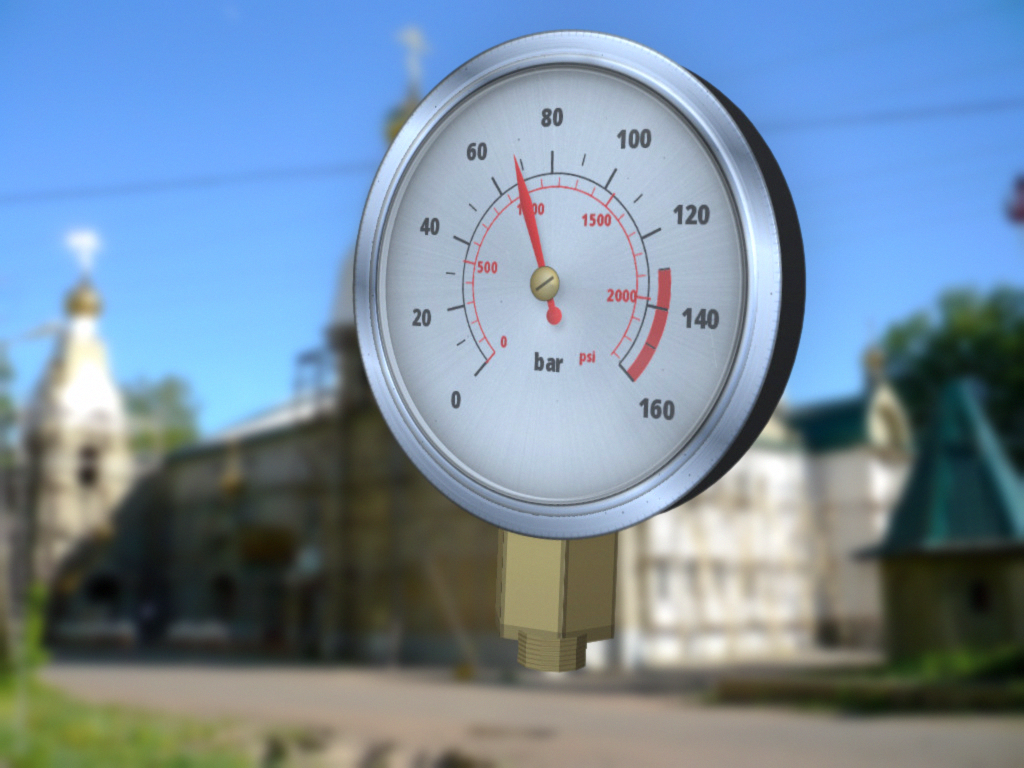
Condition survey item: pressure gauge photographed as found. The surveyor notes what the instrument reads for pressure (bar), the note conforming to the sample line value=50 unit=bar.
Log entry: value=70 unit=bar
